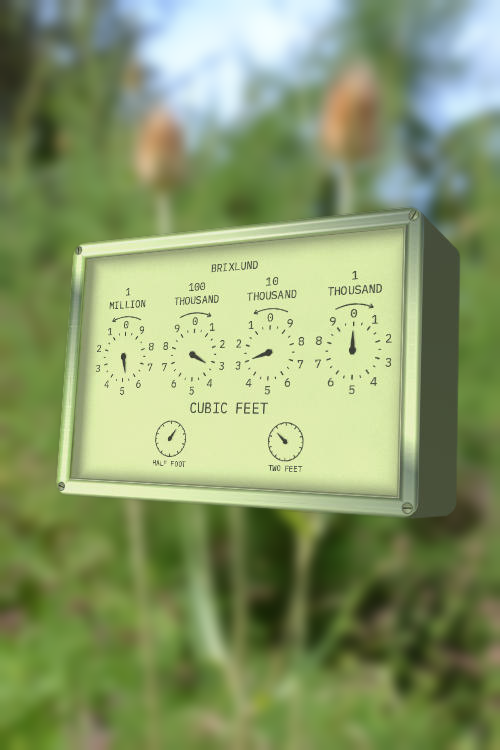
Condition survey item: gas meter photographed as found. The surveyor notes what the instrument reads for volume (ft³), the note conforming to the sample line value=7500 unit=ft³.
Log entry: value=533000 unit=ft³
